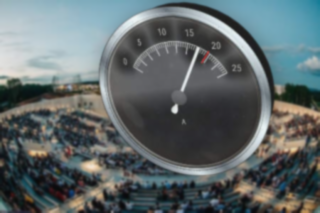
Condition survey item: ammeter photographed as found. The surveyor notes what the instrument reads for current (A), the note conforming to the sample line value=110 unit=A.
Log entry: value=17.5 unit=A
